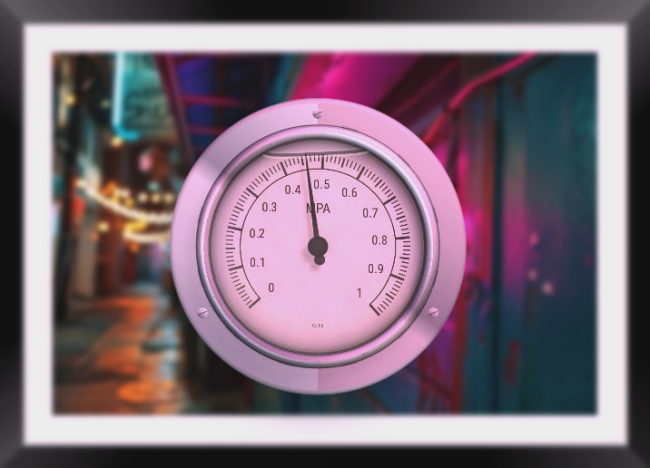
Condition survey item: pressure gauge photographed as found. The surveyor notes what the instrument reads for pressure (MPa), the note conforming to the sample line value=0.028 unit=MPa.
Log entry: value=0.46 unit=MPa
